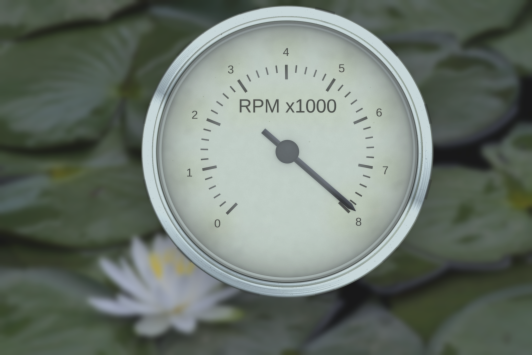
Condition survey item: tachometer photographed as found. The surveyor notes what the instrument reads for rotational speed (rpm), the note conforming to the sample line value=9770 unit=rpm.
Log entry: value=7900 unit=rpm
